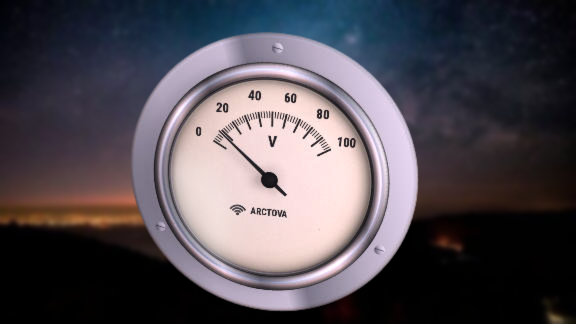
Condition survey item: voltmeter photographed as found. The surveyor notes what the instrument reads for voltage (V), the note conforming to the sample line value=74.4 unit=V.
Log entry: value=10 unit=V
